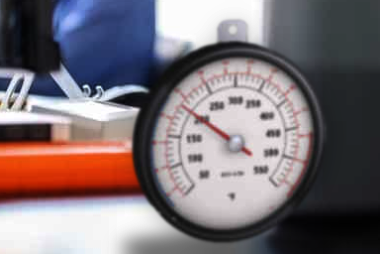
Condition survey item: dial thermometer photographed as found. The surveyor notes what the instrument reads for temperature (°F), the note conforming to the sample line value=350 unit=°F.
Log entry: value=200 unit=°F
